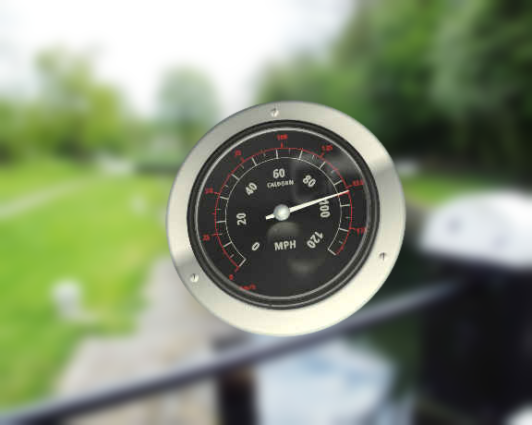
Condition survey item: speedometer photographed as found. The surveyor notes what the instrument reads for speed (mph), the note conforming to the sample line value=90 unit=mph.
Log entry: value=95 unit=mph
